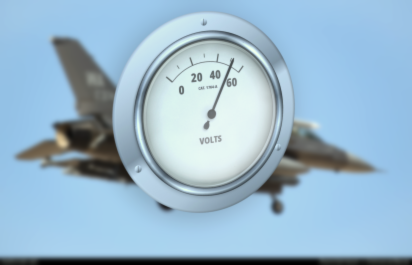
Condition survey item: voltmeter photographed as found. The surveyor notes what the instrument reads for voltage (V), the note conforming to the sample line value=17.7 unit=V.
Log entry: value=50 unit=V
